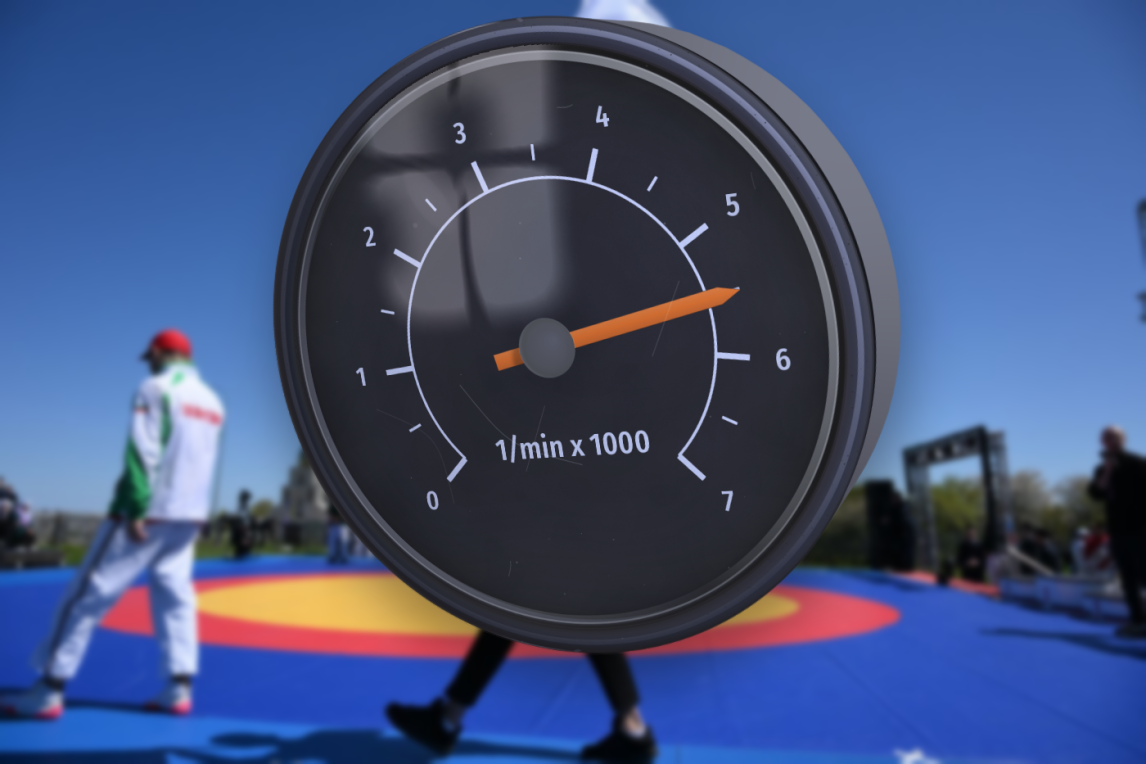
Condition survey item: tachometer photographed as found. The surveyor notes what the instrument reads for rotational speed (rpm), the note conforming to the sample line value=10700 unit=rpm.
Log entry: value=5500 unit=rpm
